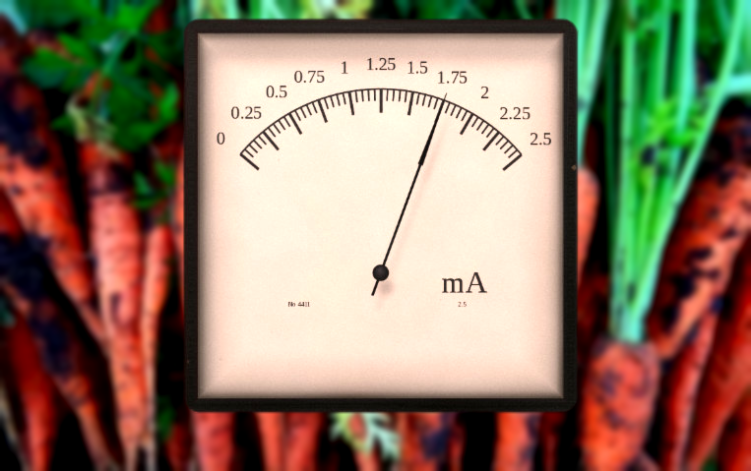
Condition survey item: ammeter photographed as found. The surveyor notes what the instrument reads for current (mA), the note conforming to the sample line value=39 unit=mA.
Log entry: value=1.75 unit=mA
